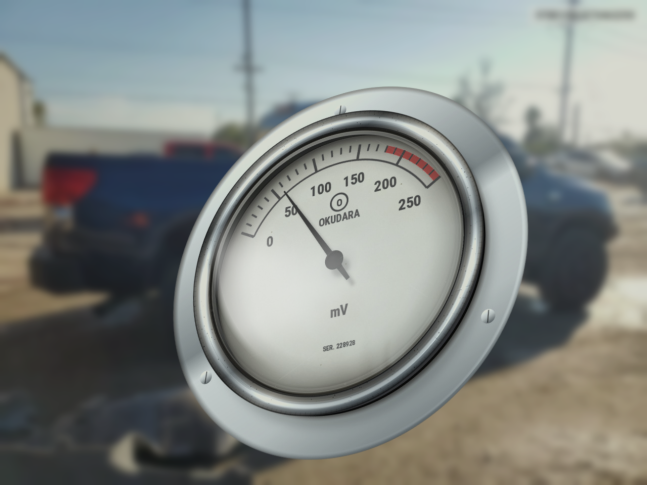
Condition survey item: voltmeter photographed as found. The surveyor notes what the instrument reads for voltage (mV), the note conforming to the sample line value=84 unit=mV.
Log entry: value=60 unit=mV
